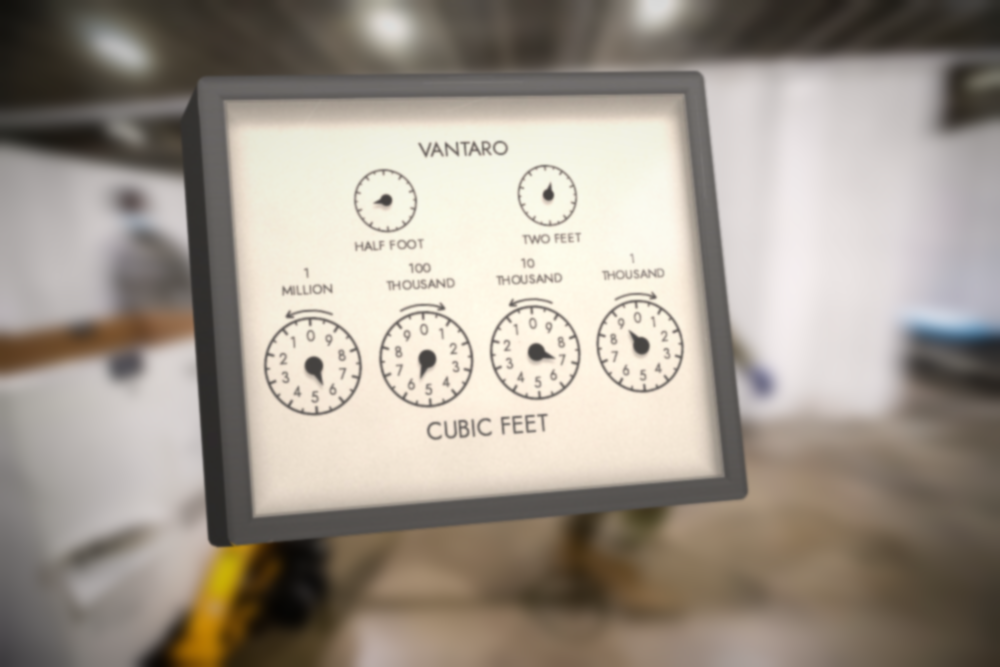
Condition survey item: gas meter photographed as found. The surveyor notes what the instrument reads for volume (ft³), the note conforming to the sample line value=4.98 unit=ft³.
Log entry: value=556900 unit=ft³
